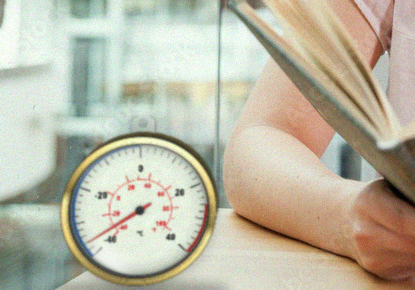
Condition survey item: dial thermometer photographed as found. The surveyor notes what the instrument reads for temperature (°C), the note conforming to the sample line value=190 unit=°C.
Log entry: value=-36 unit=°C
